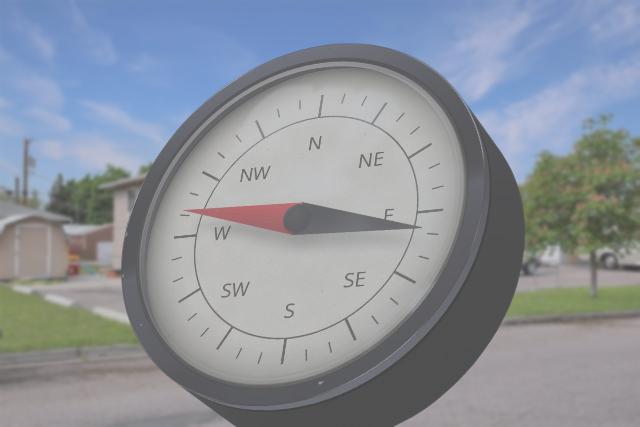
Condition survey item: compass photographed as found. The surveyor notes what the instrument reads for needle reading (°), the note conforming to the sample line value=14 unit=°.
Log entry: value=280 unit=°
